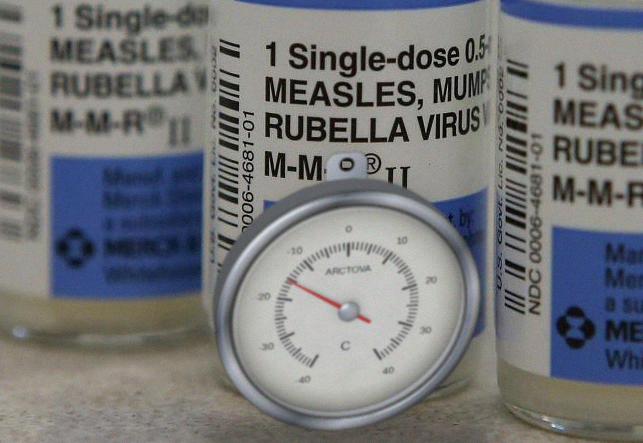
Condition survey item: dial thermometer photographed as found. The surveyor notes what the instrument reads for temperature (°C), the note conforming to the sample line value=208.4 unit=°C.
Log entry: value=-15 unit=°C
